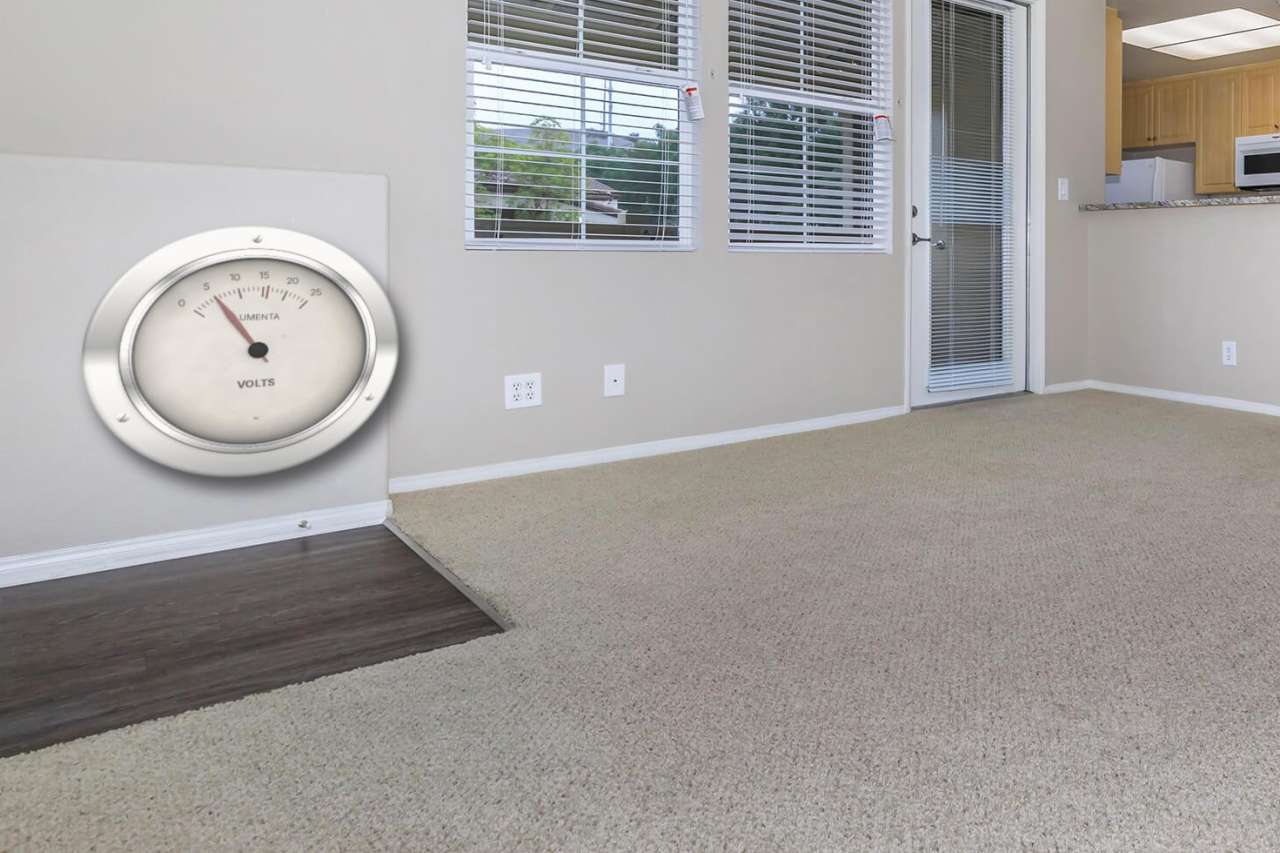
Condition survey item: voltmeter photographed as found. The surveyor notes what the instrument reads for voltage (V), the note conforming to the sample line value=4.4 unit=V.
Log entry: value=5 unit=V
